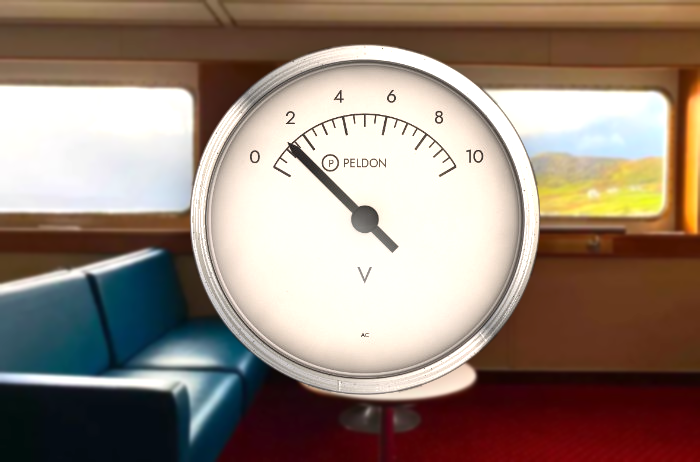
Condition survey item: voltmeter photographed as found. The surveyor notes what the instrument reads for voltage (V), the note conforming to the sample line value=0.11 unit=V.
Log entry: value=1.25 unit=V
